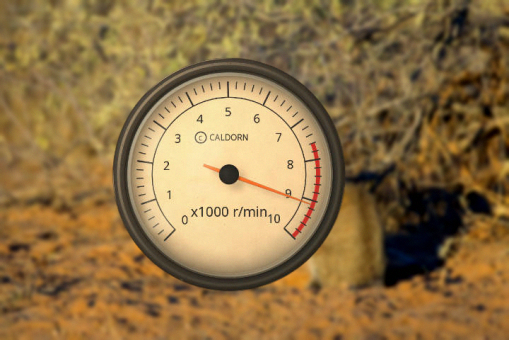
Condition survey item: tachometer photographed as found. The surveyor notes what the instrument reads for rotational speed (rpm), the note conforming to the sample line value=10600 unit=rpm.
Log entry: value=9100 unit=rpm
